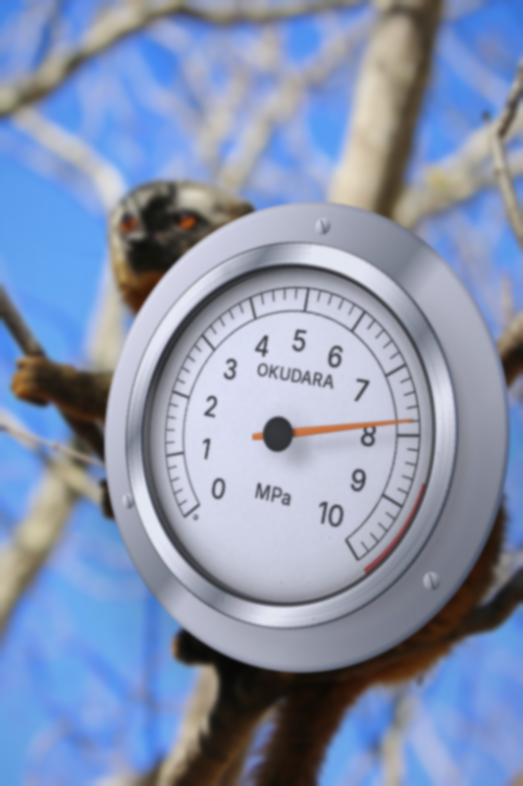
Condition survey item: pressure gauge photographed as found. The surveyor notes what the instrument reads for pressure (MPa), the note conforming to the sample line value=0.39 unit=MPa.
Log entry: value=7.8 unit=MPa
